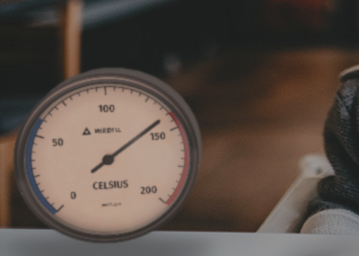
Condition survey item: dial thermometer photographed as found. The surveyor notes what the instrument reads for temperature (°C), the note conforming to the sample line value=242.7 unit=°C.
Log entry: value=140 unit=°C
